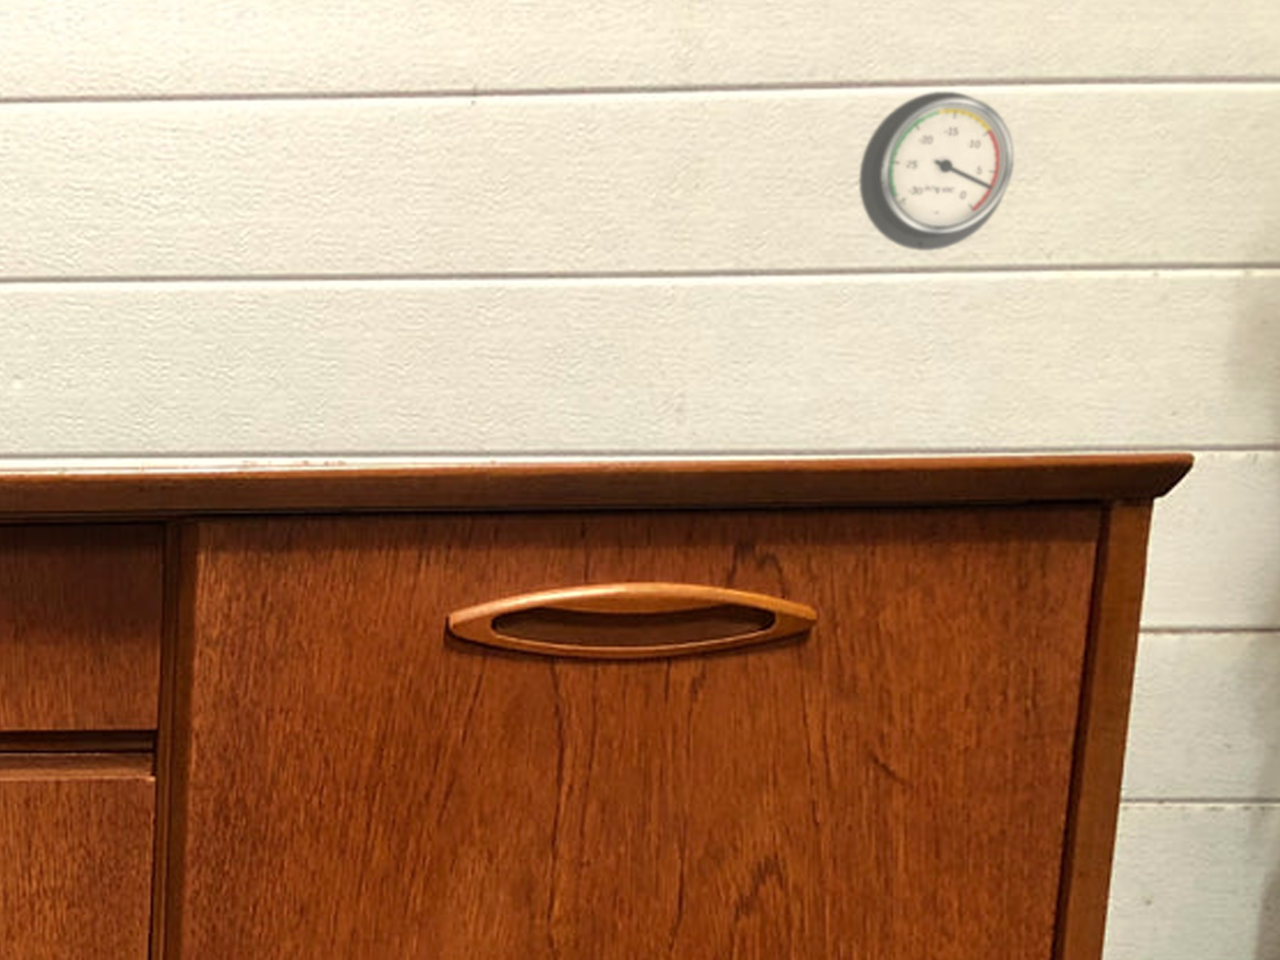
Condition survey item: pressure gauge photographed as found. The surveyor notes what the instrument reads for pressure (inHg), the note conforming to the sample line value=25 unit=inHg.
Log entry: value=-3 unit=inHg
